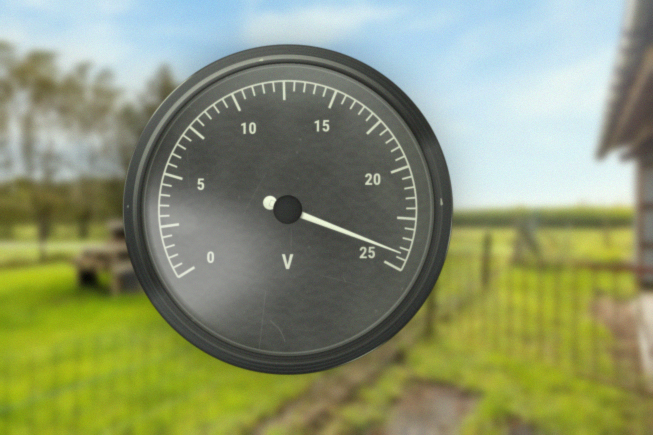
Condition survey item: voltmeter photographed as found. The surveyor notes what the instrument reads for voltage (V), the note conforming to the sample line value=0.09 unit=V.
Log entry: value=24.25 unit=V
